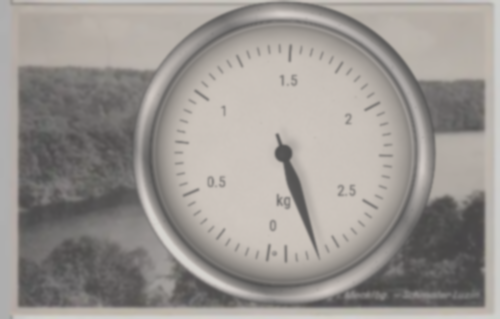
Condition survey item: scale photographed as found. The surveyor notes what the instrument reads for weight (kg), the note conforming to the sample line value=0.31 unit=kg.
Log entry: value=2.85 unit=kg
